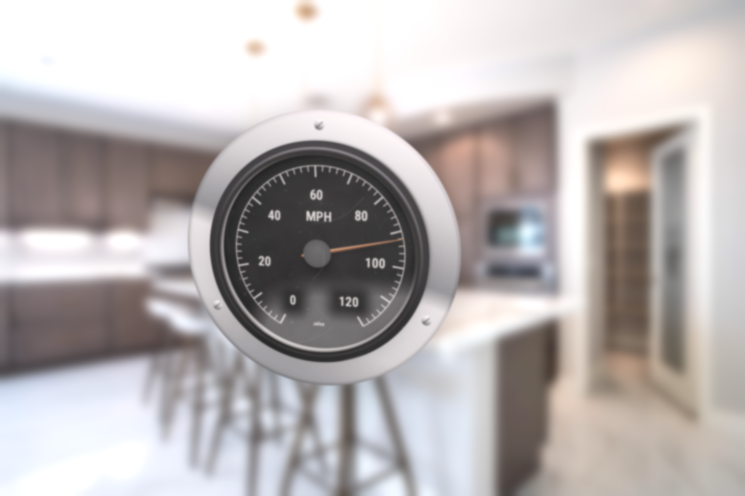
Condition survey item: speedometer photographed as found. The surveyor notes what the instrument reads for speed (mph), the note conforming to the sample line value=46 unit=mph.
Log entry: value=92 unit=mph
